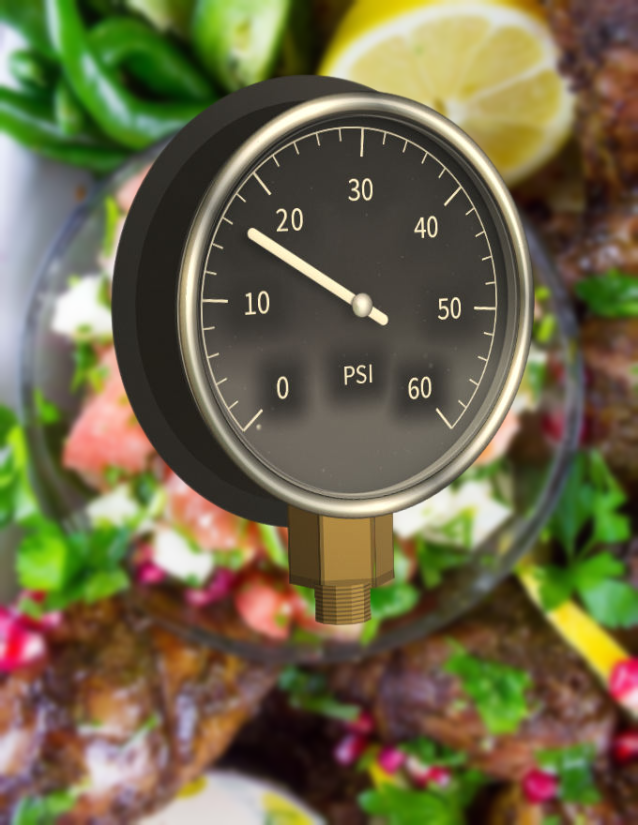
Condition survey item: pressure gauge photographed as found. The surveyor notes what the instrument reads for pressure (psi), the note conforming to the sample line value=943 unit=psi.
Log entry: value=16 unit=psi
